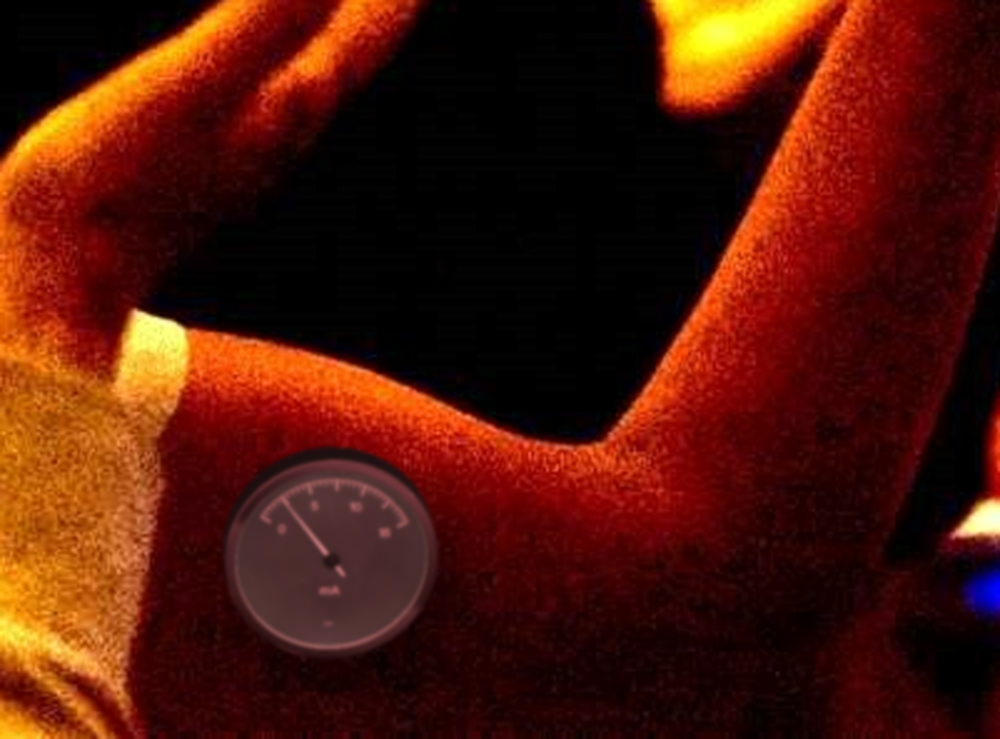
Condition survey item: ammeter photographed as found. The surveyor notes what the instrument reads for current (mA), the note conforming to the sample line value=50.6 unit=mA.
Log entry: value=2.5 unit=mA
